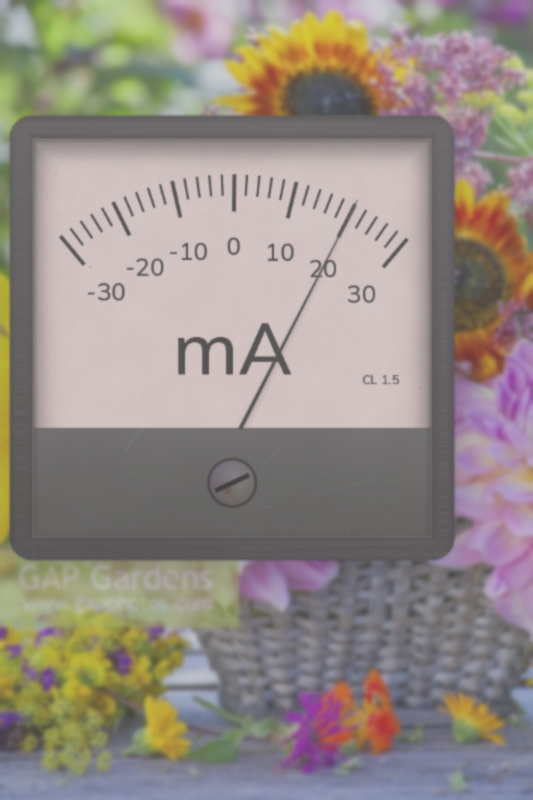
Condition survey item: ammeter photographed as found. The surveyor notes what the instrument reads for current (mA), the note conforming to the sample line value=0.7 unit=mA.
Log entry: value=20 unit=mA
